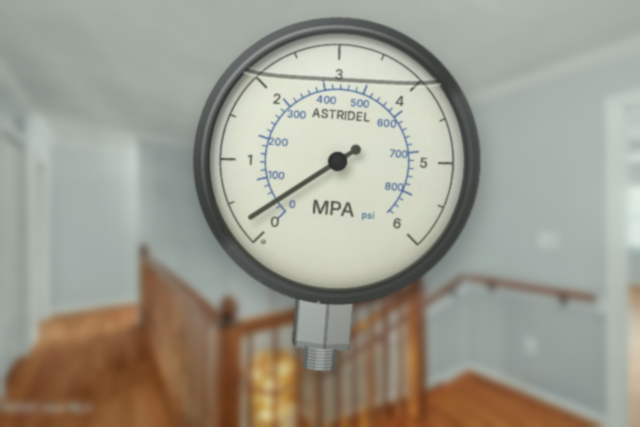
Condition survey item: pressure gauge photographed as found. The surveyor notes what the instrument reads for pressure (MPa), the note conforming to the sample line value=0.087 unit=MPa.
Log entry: value=0.25 unit=MPa
